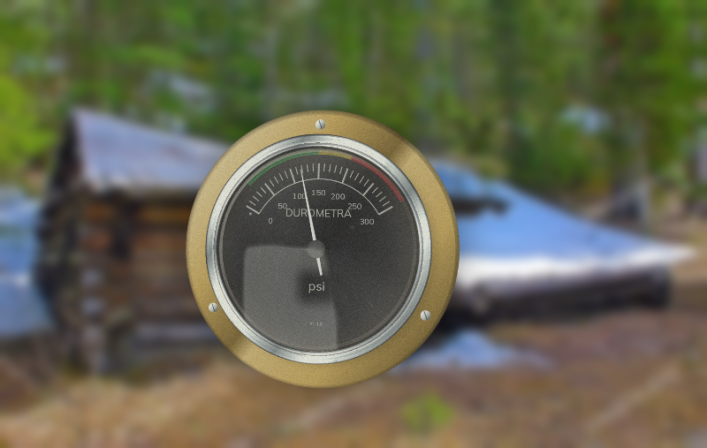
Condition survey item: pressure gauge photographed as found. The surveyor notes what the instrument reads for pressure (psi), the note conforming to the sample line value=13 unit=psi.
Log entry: value=120 unit=psi
